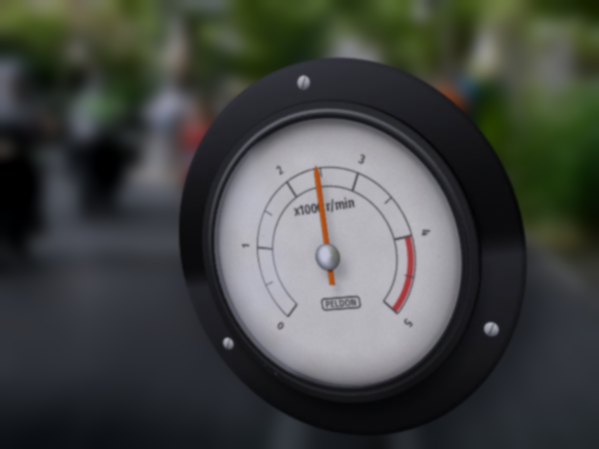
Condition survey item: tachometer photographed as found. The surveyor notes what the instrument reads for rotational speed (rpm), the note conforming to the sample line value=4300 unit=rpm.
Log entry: value=2500 unit=rpm
